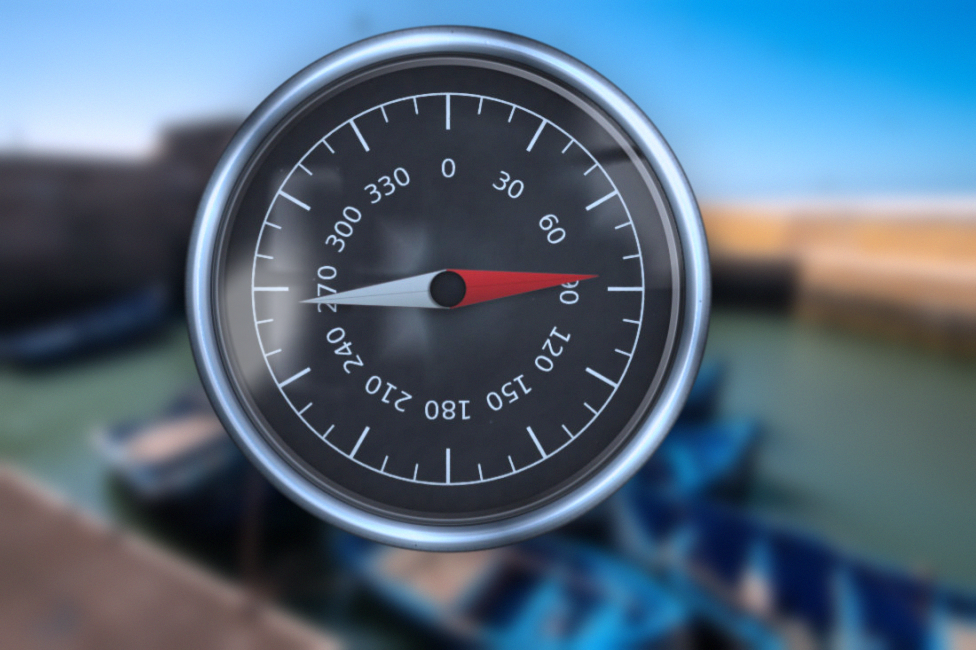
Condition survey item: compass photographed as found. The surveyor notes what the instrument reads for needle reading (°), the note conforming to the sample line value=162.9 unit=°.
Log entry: value=85 unit=°
